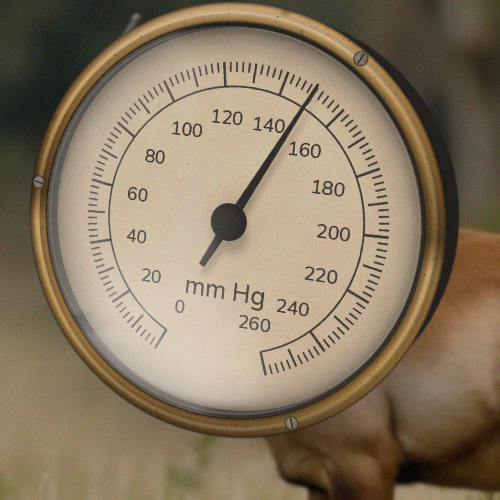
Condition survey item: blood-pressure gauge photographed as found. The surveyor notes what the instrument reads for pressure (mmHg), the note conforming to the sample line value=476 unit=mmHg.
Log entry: value=150 unit=mmHg
